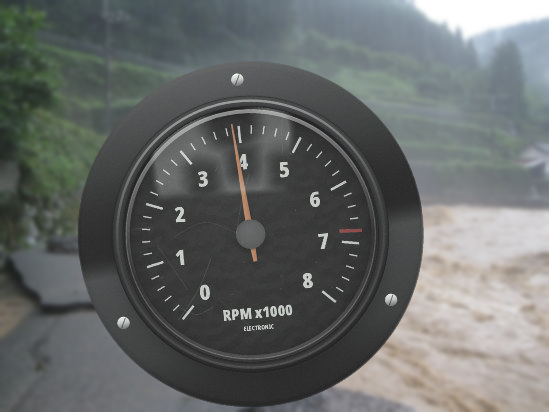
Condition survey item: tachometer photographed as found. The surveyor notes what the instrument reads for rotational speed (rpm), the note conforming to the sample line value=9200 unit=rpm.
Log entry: value=3900 unit=rpm
